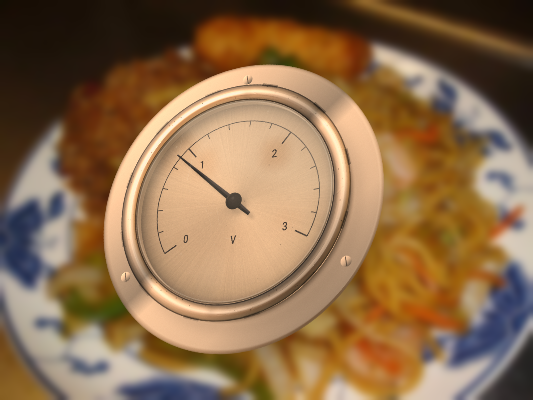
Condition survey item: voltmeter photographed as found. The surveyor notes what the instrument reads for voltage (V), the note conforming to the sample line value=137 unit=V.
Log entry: value=0.9 unit=V
